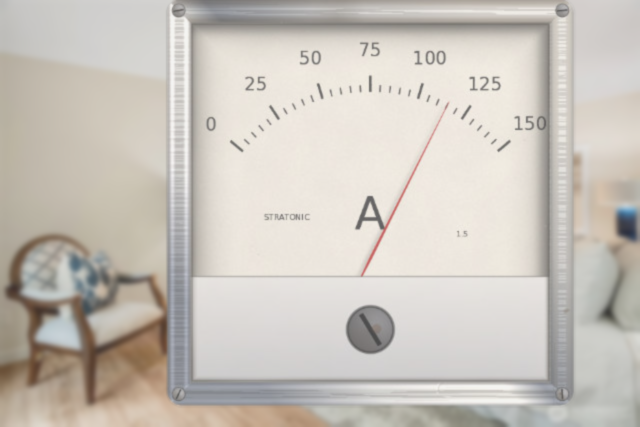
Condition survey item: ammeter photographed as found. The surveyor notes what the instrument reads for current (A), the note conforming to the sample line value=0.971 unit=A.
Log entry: value=115 unit=A
